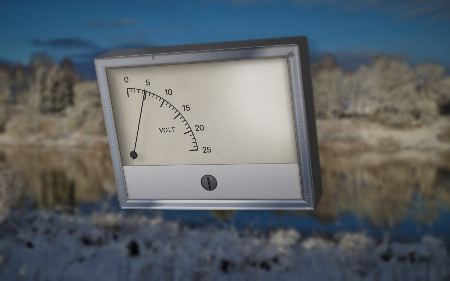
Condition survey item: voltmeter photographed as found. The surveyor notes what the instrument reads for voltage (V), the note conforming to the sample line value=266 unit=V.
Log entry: value=5 unit=V
